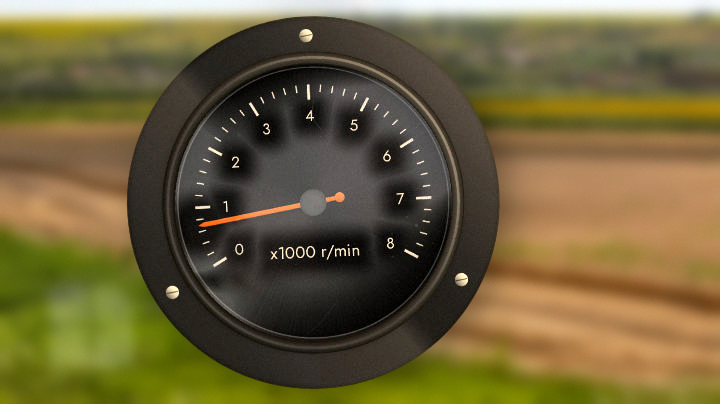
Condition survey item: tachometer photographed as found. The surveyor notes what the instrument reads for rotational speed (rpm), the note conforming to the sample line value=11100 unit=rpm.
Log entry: value=700 unit=rpm
